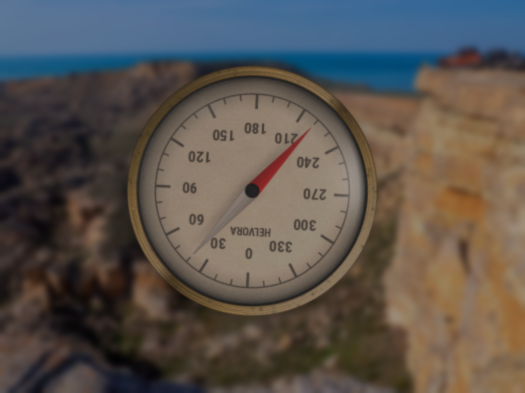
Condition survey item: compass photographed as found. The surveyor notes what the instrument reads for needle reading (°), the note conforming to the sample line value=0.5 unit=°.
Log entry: value=220 unit=°
